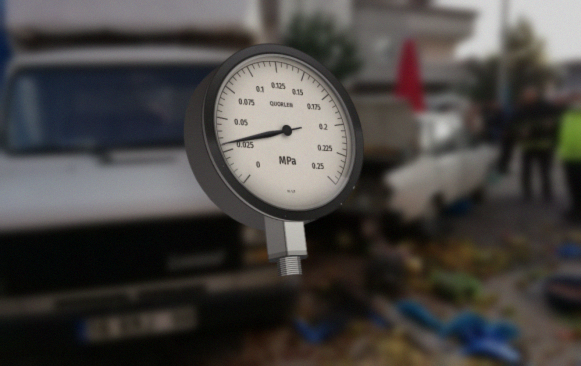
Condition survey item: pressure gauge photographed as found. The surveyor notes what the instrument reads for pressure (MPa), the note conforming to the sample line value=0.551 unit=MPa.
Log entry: value=0.03 unit=MPa
